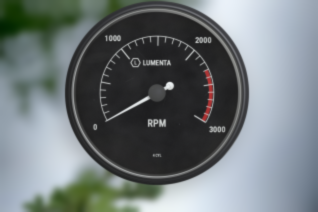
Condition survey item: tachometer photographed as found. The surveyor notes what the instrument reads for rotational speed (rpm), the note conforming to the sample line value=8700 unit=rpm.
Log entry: value=0 unit=rpm
